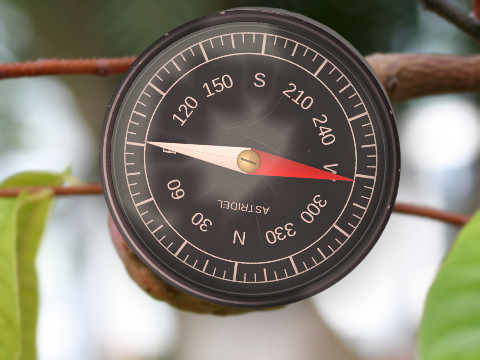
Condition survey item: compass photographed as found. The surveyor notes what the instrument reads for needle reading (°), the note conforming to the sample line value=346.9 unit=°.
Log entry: value=272.5 unit=°
